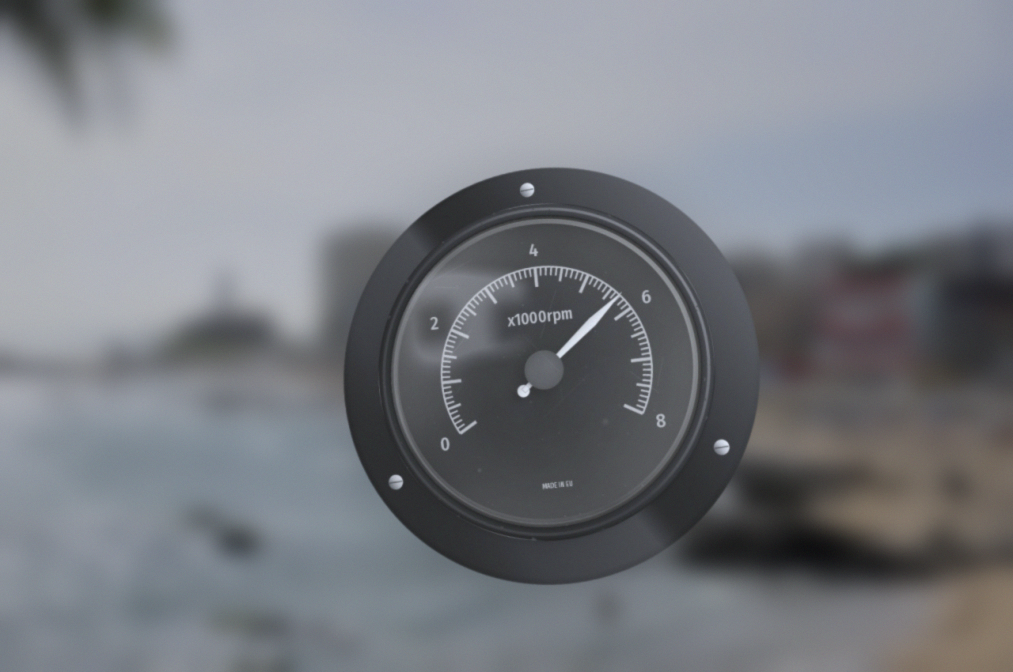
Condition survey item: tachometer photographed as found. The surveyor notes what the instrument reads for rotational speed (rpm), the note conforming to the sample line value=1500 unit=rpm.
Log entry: value=5700 unit=rpm
